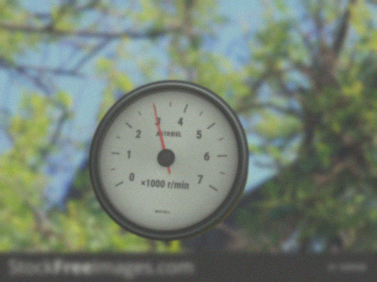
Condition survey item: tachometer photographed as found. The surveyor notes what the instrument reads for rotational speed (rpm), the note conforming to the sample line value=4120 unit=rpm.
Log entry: value=3000 unit=rpm
